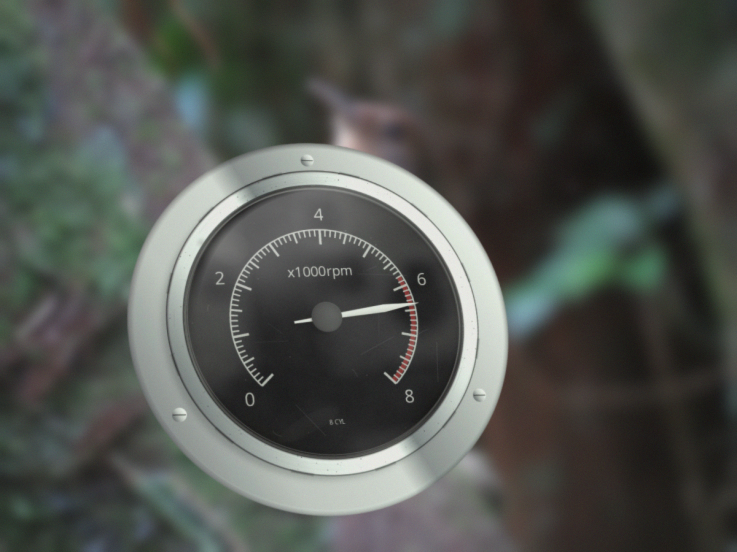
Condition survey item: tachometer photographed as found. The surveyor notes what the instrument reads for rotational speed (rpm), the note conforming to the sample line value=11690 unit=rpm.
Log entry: value=6400 unit=rpm
